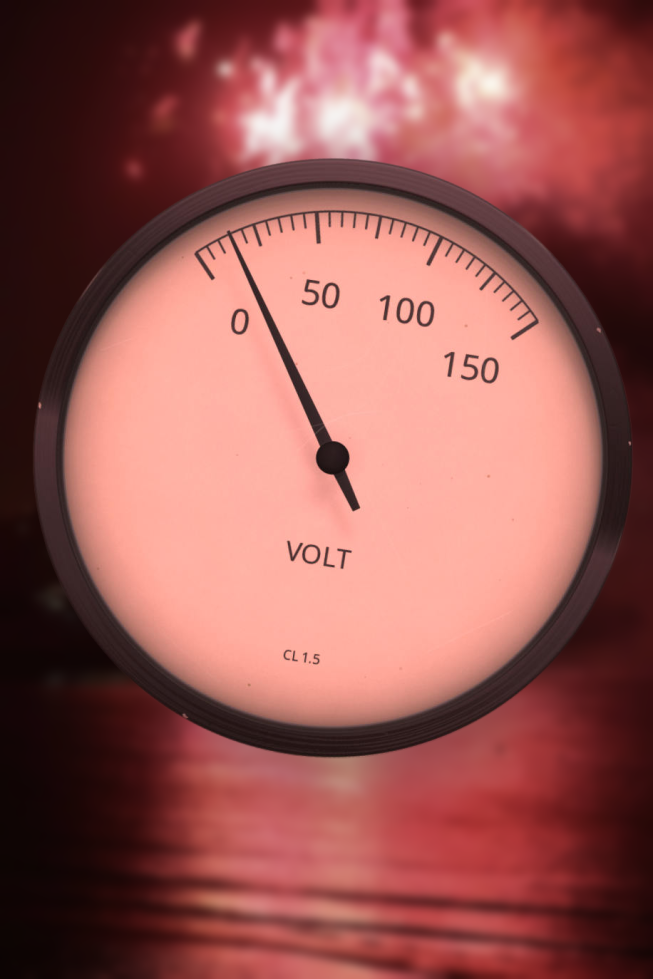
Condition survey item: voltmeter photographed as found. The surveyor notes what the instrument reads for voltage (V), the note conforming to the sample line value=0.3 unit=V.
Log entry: value=15 unit=V
